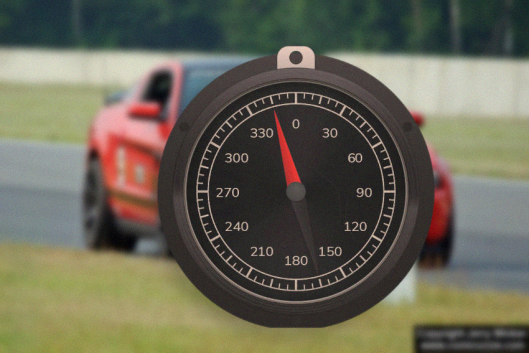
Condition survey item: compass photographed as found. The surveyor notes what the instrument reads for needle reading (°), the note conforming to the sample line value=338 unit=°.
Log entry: value=345 unit=°
